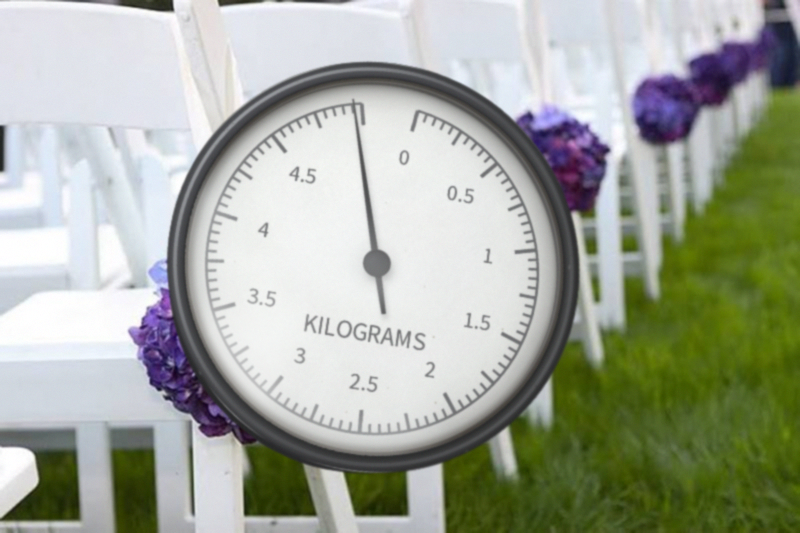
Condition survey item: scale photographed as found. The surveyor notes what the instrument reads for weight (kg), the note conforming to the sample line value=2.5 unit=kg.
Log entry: value=4.95 unit=kg
